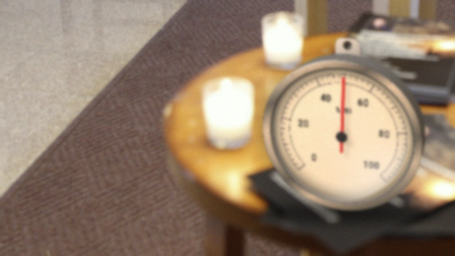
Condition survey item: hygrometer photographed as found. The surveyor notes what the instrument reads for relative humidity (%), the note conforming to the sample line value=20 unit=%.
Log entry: value=50 unit=%
